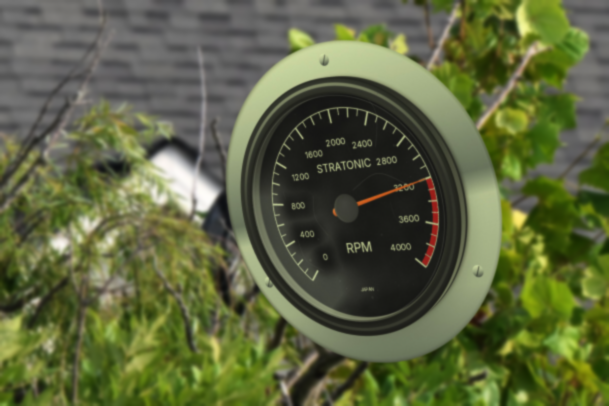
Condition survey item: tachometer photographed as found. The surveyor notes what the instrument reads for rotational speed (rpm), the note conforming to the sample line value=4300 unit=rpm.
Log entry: value=3200 unit=rpm
